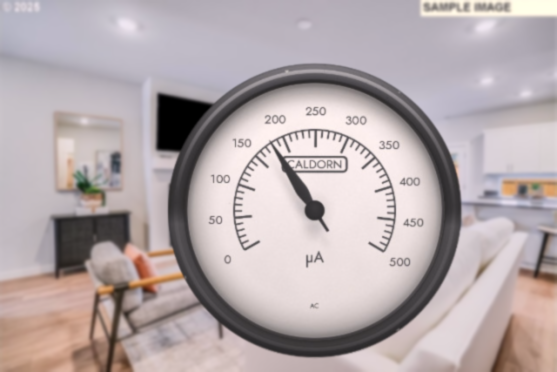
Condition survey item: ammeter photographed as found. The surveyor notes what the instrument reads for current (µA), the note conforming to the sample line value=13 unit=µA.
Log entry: value=180 unit=µA
